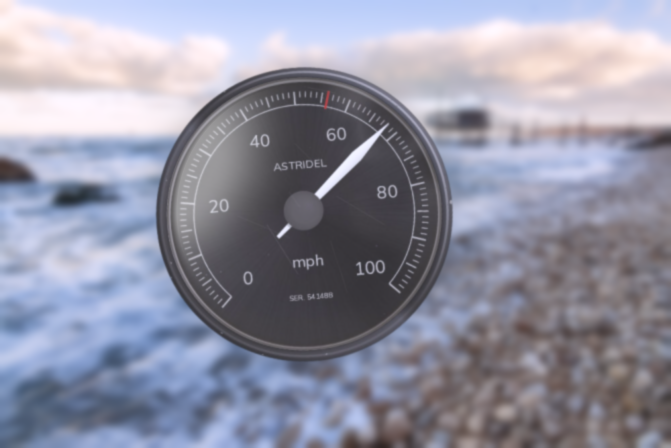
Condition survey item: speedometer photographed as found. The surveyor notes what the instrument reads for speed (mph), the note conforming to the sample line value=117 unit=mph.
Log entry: value=68 unit=mph
